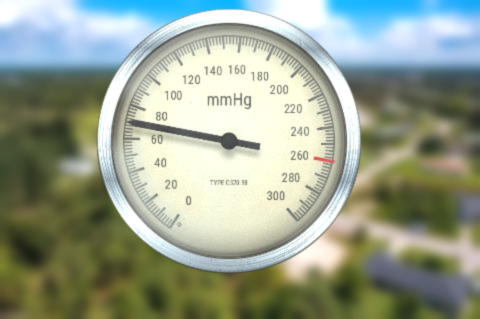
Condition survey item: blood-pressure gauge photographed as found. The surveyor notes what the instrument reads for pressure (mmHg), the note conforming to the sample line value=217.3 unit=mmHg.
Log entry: value=70 unit=mmHg
